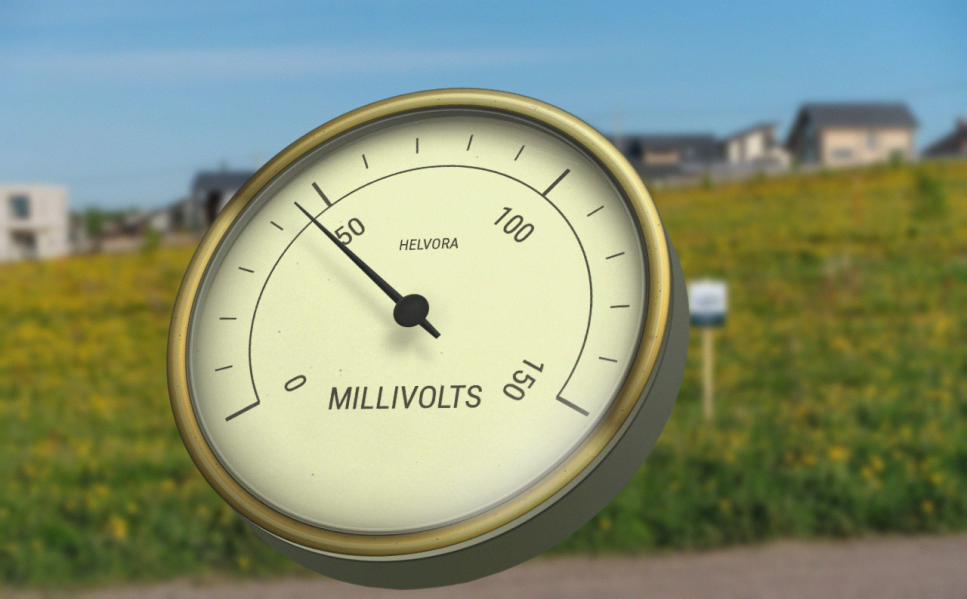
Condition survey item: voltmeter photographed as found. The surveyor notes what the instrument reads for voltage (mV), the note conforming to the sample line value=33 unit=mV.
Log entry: value=45 unit=mV
